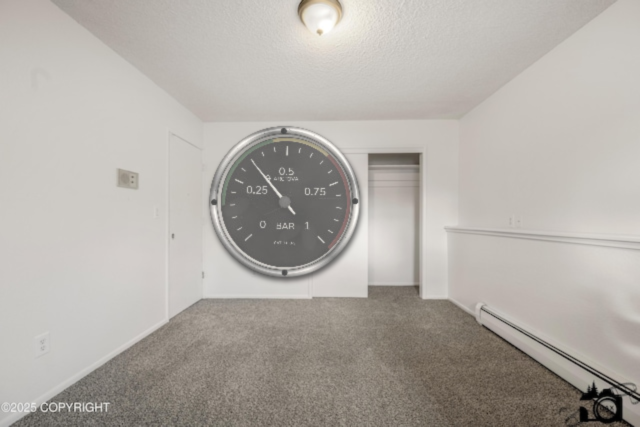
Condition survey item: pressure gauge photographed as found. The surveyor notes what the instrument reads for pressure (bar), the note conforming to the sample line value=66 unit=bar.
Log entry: value=0.35 unit=bar
